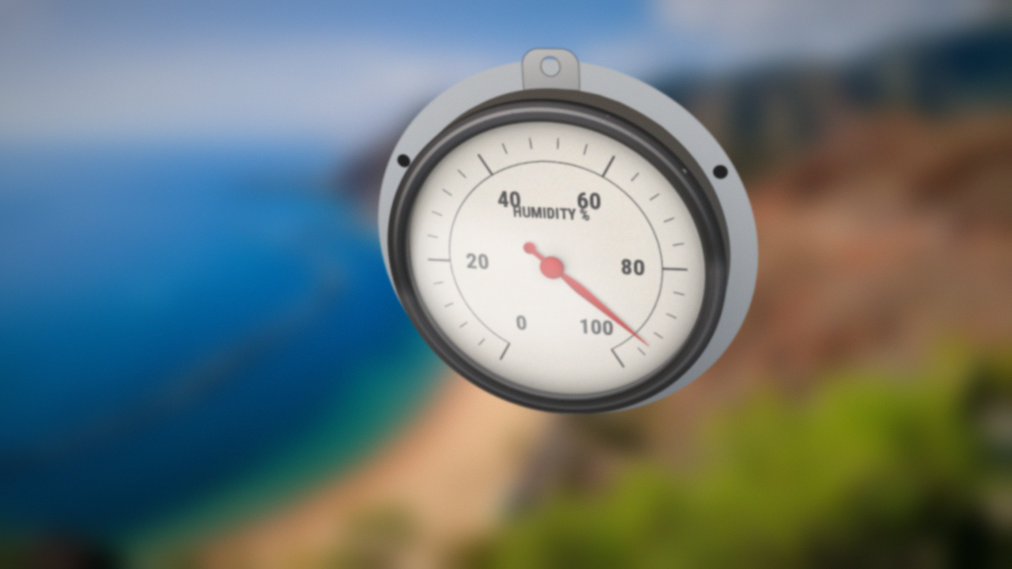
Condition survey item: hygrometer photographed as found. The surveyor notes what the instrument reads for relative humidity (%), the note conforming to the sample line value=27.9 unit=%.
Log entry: value=94 unit=%
